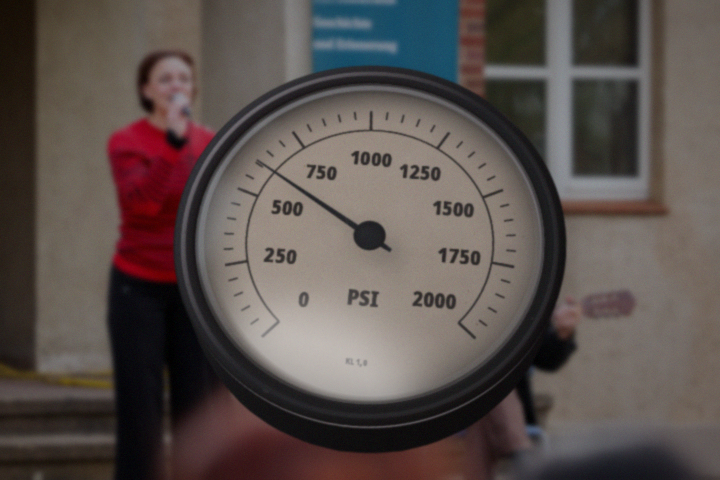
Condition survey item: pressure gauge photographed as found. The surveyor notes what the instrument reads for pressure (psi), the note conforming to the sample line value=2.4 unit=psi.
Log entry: value=600 unit=psi
